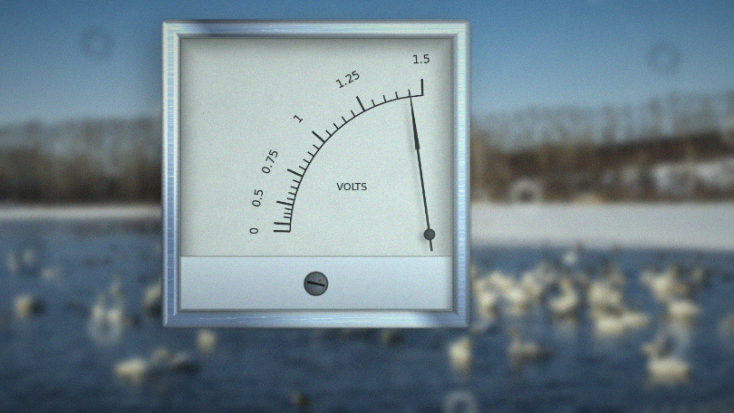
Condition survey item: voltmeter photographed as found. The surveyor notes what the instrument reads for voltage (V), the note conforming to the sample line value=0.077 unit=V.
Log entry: value=1.45 unit=V
